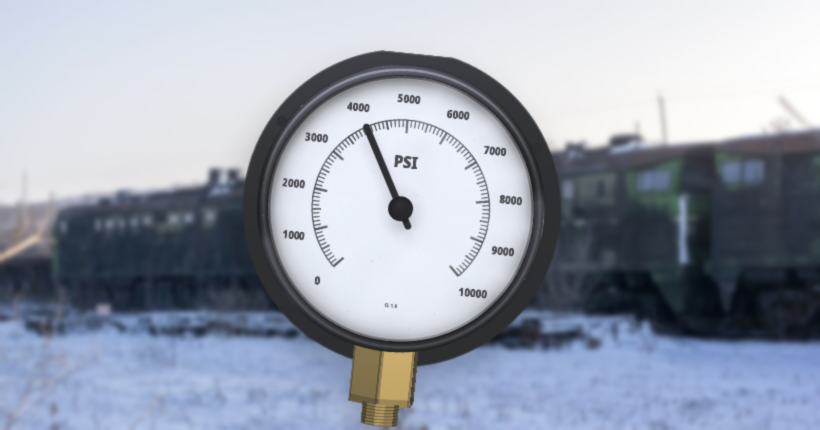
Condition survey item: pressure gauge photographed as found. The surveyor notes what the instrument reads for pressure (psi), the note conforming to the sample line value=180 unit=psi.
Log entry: value=4000 unit=psi
